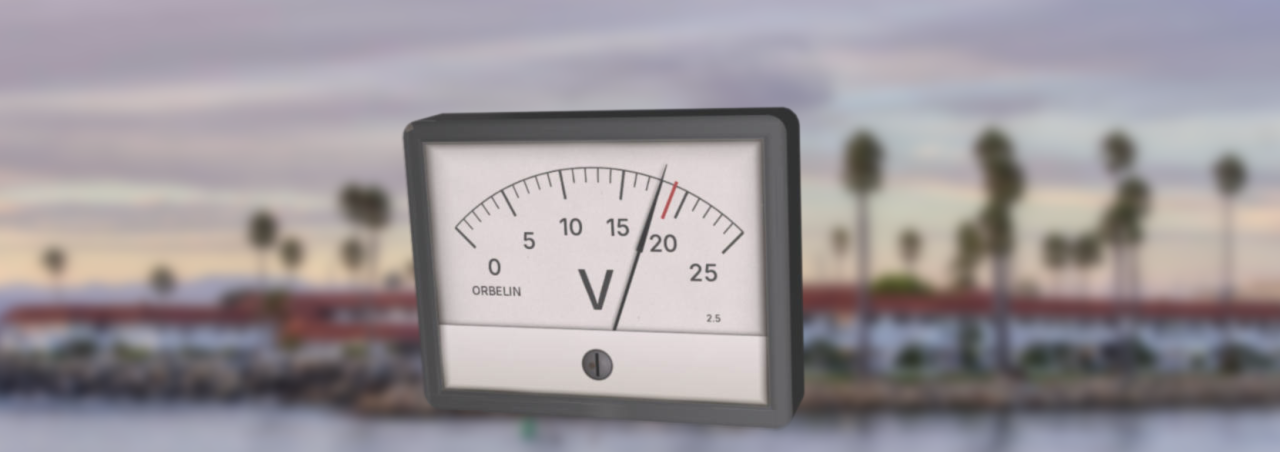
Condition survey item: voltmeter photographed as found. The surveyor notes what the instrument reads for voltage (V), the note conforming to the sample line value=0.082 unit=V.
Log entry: value=18 unit=V
